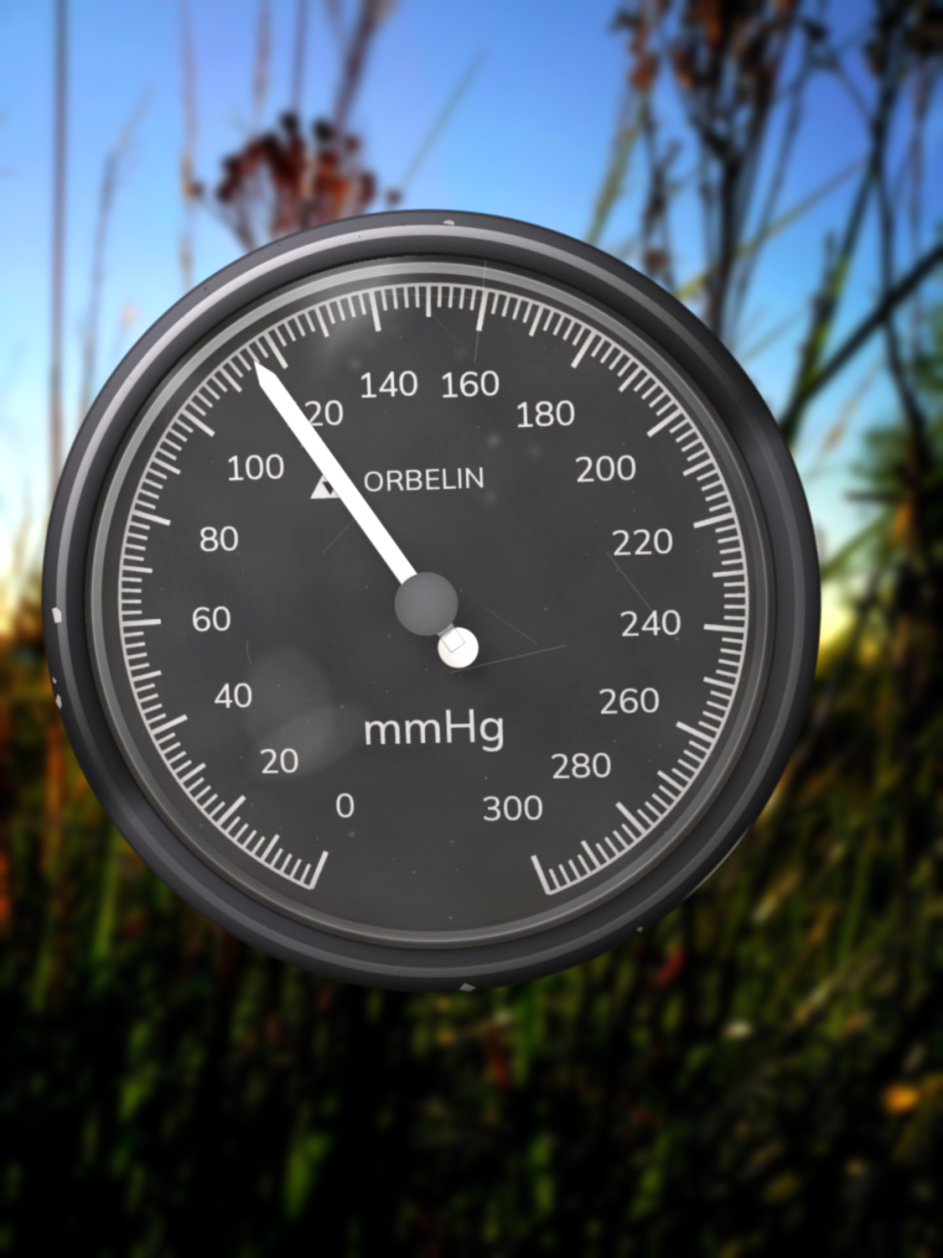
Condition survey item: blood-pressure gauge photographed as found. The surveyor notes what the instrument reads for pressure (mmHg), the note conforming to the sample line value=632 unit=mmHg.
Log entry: value=116 unit=mmHg
